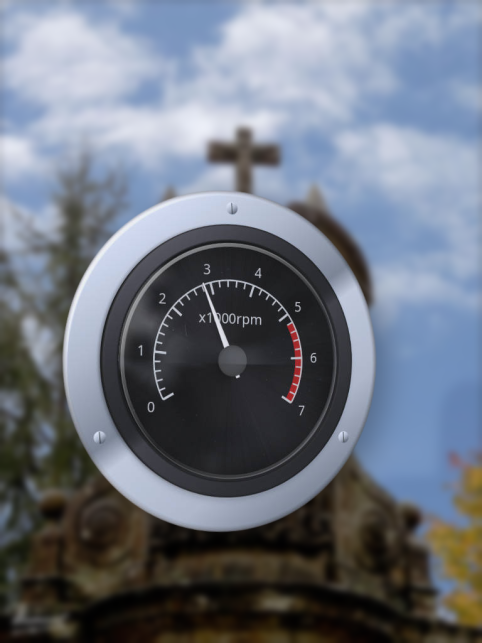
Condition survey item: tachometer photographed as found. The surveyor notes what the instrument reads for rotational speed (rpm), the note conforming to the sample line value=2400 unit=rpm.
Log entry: value=2800 unit=rpm
